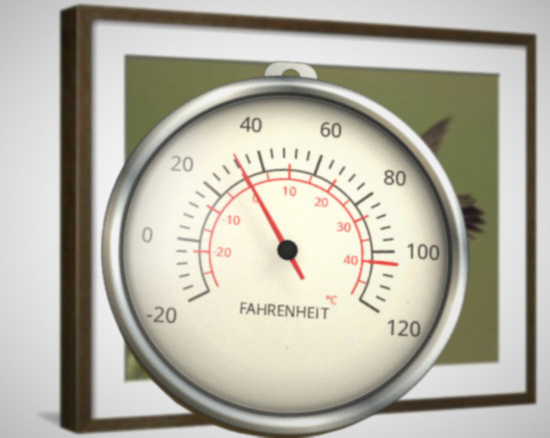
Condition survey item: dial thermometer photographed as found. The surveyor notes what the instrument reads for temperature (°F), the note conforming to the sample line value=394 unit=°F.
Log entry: value=32 unit=°F
